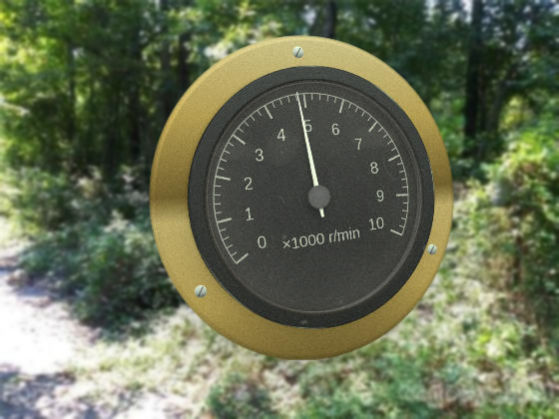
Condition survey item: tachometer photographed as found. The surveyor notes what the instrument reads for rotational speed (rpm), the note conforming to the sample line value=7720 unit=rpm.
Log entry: value=4800 unit=rpm
